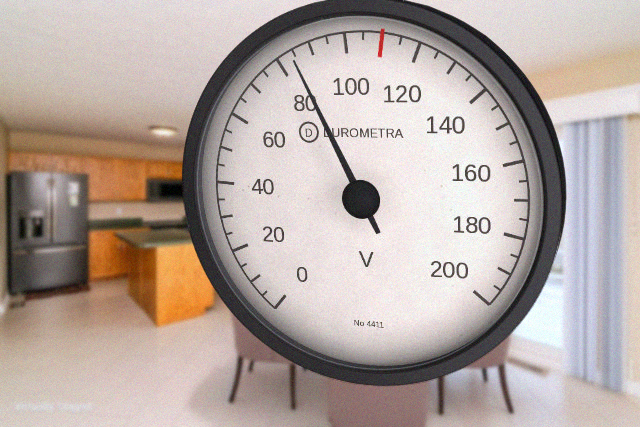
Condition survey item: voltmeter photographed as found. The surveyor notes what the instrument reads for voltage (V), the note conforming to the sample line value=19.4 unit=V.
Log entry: value=85 unit=V
